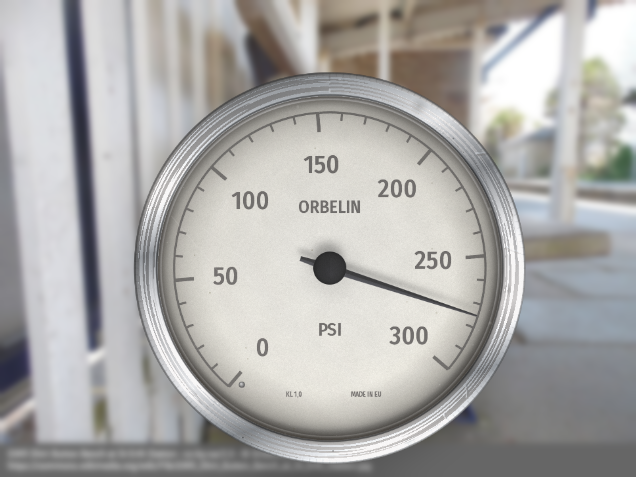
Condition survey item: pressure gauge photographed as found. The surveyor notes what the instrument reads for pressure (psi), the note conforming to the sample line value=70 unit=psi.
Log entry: value=275 unit=psi
